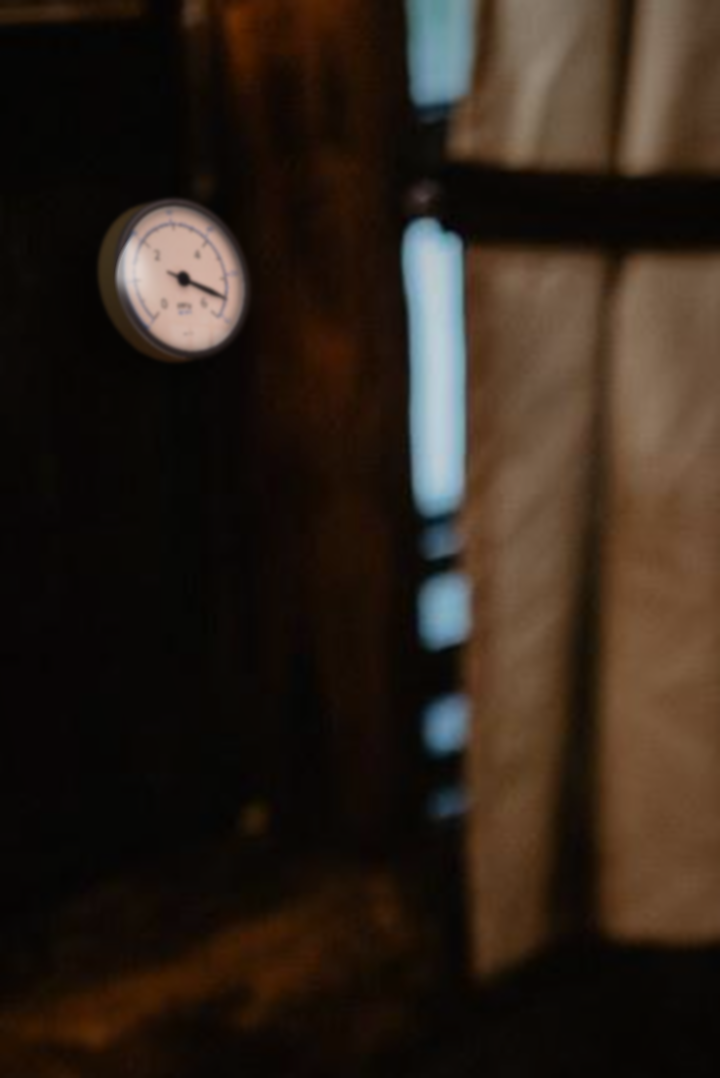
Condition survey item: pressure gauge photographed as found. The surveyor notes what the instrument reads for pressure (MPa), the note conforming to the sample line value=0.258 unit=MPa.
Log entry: value=5.5 unit=MPa
